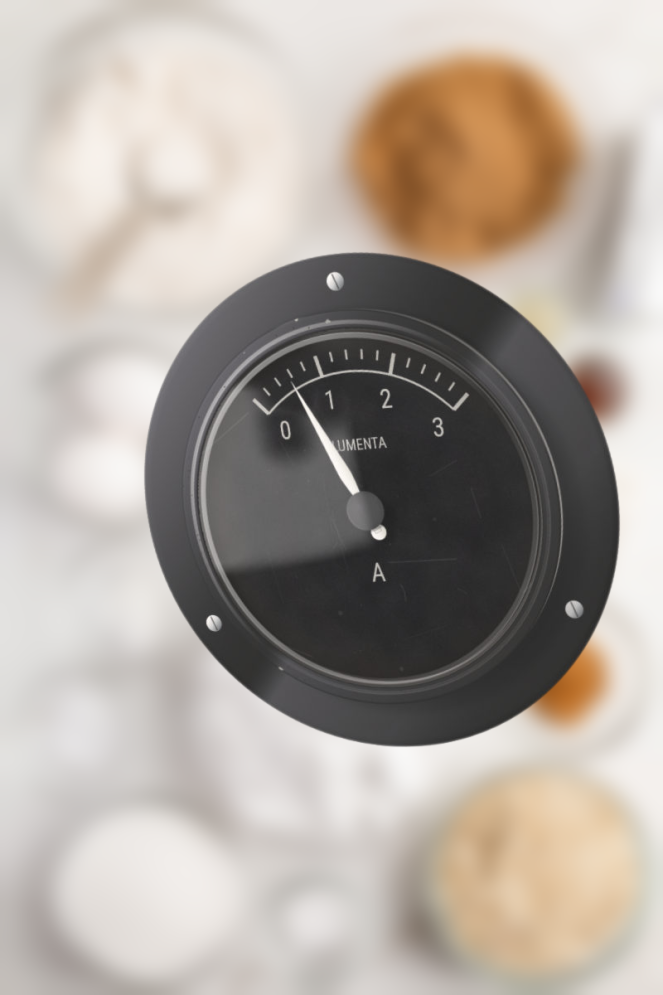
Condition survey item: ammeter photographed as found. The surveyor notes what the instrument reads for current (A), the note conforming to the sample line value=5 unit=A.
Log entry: value=0.6 unit=A
